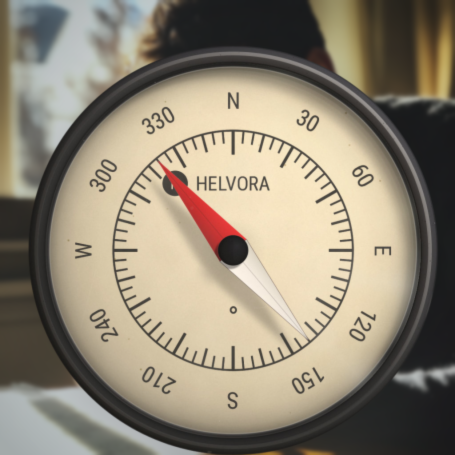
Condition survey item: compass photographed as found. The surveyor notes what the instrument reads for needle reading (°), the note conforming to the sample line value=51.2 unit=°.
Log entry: value=320 unit=°
